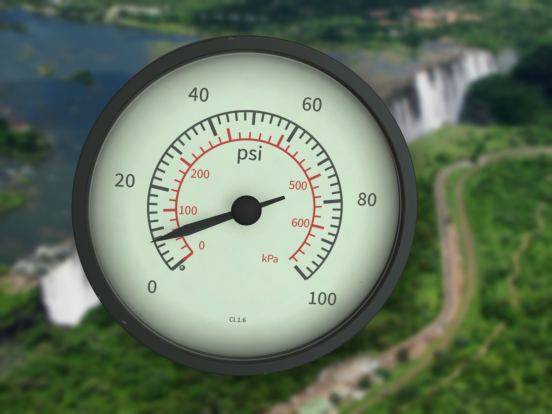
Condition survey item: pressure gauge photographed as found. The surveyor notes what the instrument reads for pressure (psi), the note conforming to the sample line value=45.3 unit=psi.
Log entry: value=8 unit=psi
